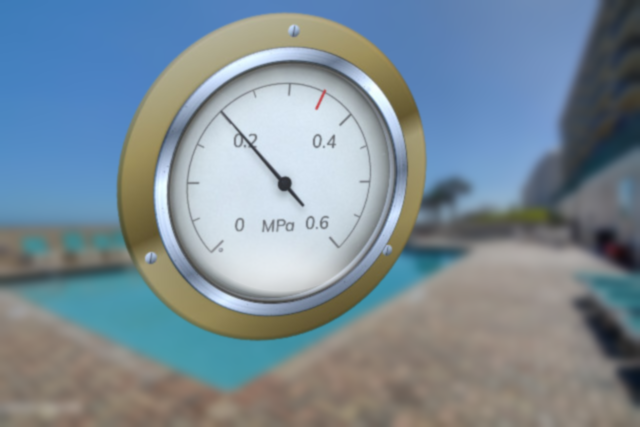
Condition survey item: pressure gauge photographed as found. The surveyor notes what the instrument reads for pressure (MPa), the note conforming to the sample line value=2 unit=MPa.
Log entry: value=0.2 unit=MPa
